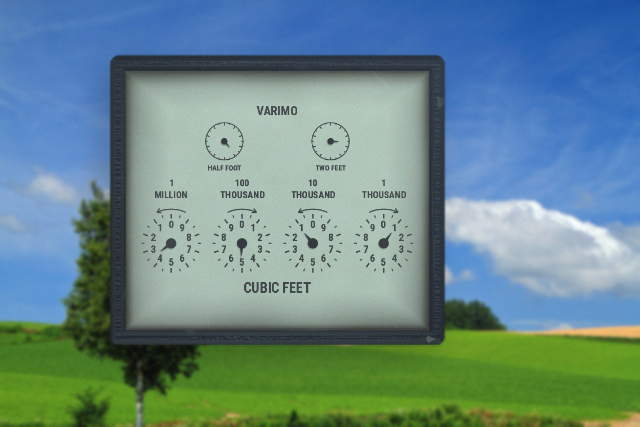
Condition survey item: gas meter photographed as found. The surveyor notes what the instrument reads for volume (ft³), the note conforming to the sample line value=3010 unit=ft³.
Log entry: value=351100 unit=ft³
